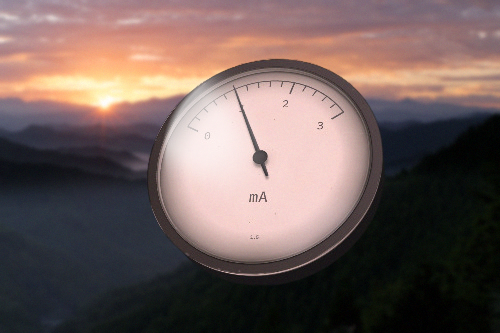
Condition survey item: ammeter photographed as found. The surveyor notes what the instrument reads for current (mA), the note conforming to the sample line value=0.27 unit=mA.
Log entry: value=1 unit=mA
